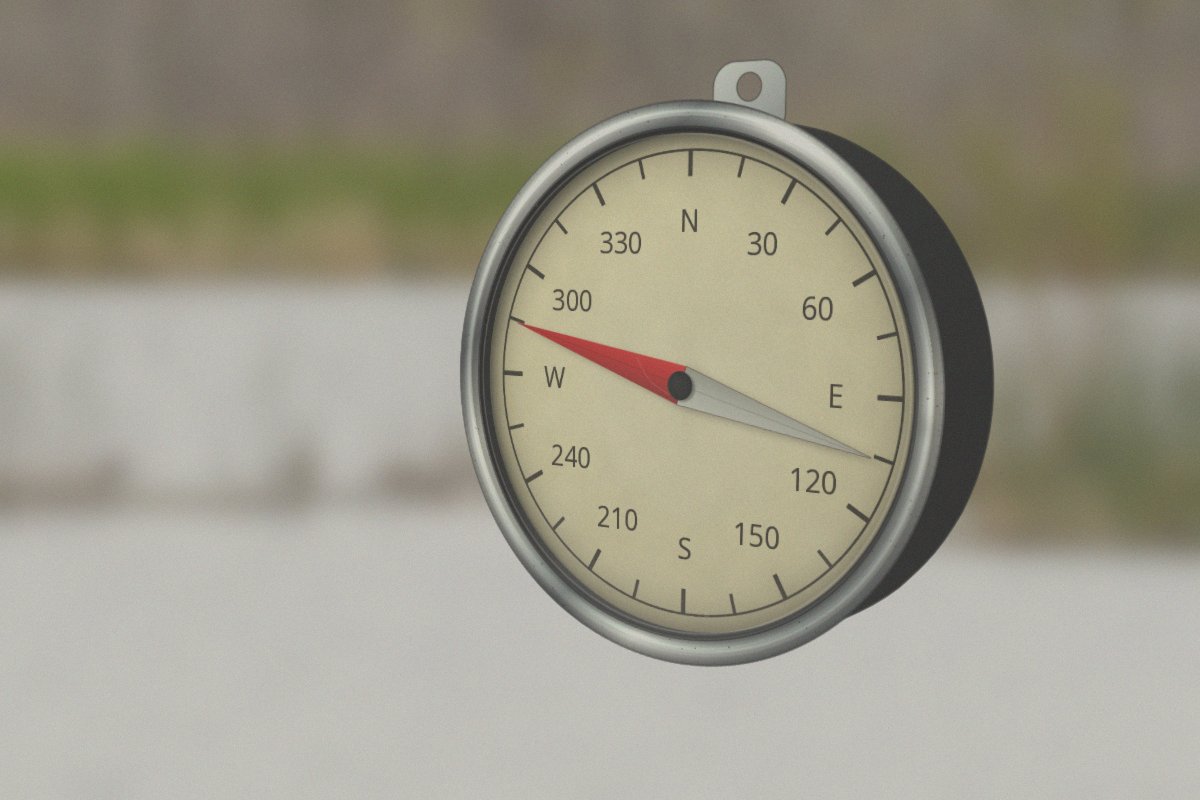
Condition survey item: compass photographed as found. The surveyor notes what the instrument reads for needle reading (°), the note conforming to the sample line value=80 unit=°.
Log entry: value=285 unit=°
